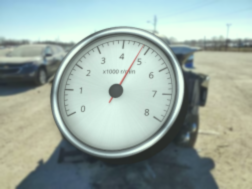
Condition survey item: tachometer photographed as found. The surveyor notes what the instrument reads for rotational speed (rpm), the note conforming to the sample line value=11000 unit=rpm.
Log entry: value=4800 unit=rpm
